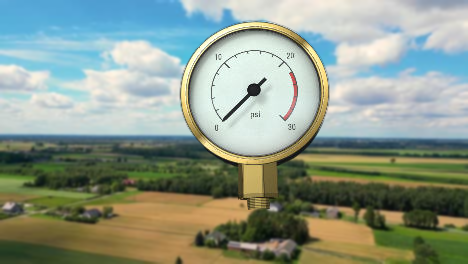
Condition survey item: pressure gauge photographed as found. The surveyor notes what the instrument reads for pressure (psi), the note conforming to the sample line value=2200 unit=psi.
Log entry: value=0 unit=psi
